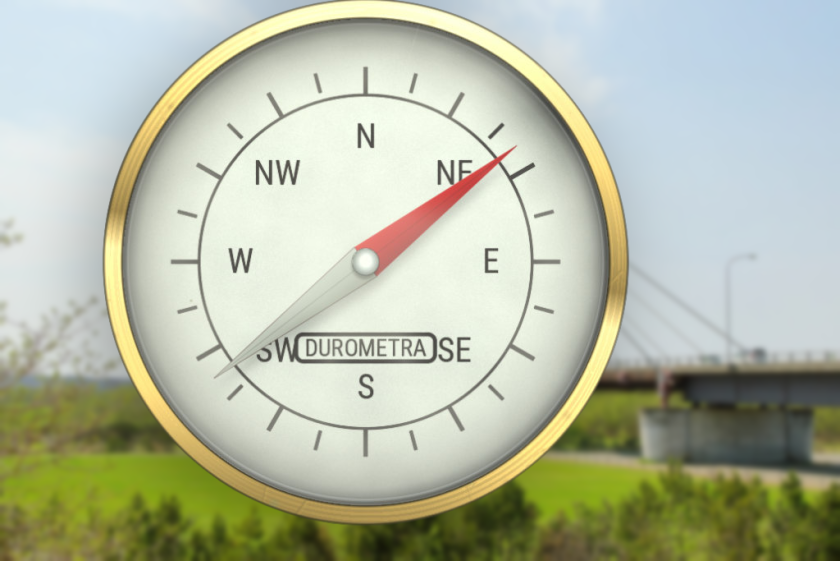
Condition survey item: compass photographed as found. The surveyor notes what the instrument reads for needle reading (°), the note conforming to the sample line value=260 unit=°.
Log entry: value=52.5 unit=°
